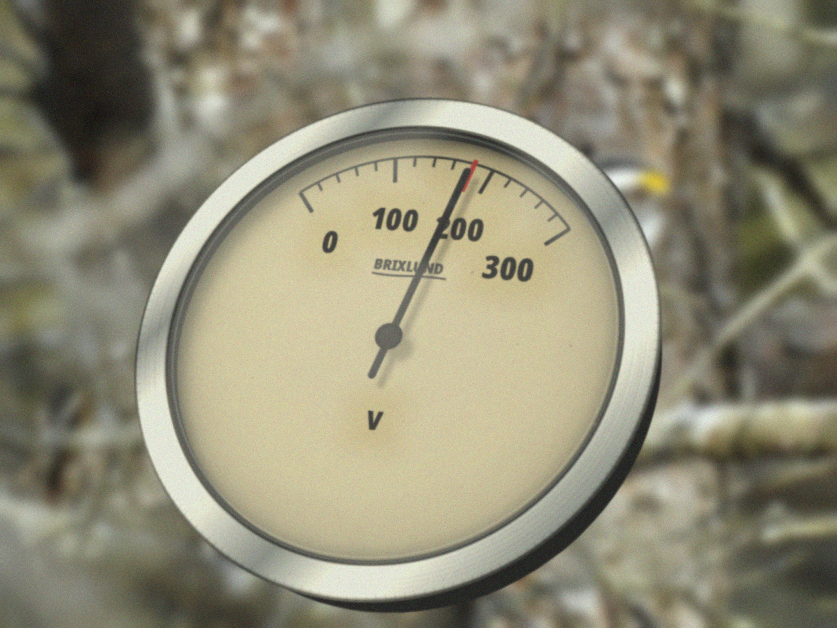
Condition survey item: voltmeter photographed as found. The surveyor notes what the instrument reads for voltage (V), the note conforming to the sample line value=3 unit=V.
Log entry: value=180 unit=V
